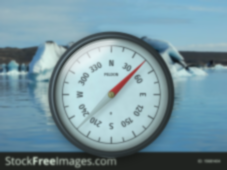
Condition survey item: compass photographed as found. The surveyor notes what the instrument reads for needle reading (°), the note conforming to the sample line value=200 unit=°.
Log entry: value=45 unit=°
